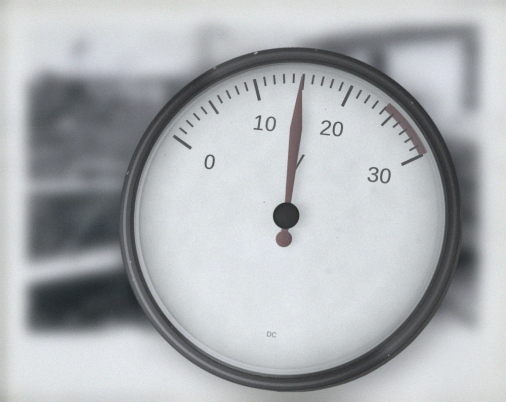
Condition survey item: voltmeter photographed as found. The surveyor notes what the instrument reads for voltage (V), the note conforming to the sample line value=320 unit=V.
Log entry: value=15 unit=V
